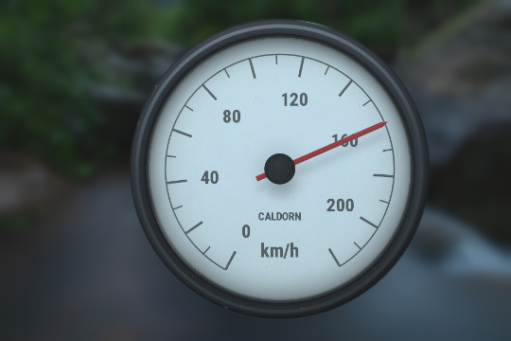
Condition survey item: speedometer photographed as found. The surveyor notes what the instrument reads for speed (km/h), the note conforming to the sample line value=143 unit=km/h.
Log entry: value=160 unit=km/h
